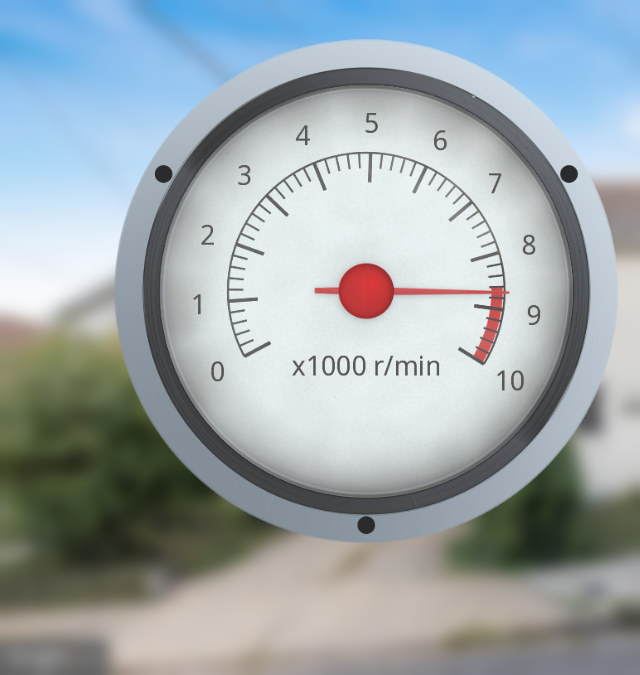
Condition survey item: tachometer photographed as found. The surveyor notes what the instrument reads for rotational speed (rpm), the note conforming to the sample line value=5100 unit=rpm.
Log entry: value=8700 unit=rpm
